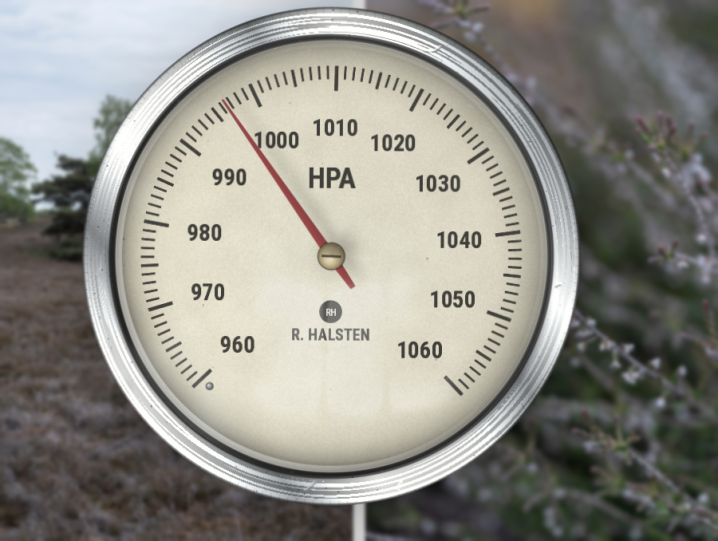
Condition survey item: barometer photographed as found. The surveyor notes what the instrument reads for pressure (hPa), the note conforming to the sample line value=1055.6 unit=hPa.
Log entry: value=996.5 unit=hPa
